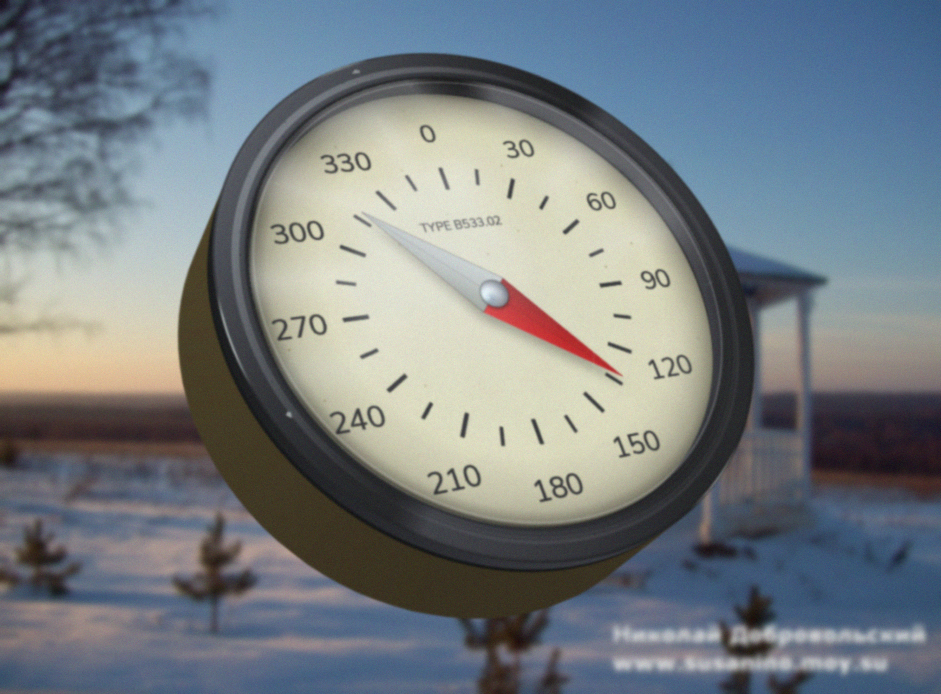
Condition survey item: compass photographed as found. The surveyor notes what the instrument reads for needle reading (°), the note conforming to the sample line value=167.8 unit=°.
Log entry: value=135 unit=°
